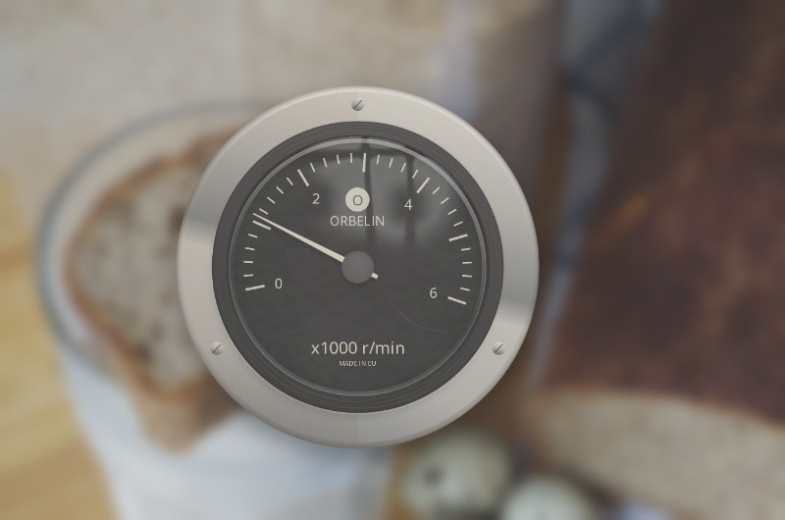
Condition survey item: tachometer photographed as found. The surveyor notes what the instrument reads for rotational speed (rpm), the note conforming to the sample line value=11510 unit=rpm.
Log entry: value=1100 unit=rpm
